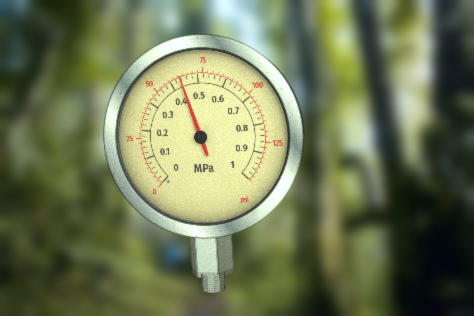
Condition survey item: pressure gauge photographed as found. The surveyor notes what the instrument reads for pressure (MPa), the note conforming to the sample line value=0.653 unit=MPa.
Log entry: value=0.44 unit=MPa
